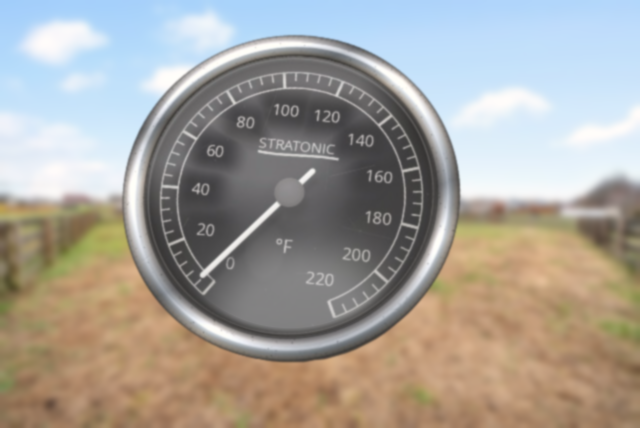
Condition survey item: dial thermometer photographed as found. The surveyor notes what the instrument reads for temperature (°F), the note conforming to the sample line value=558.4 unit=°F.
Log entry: value=4 unit=°F
